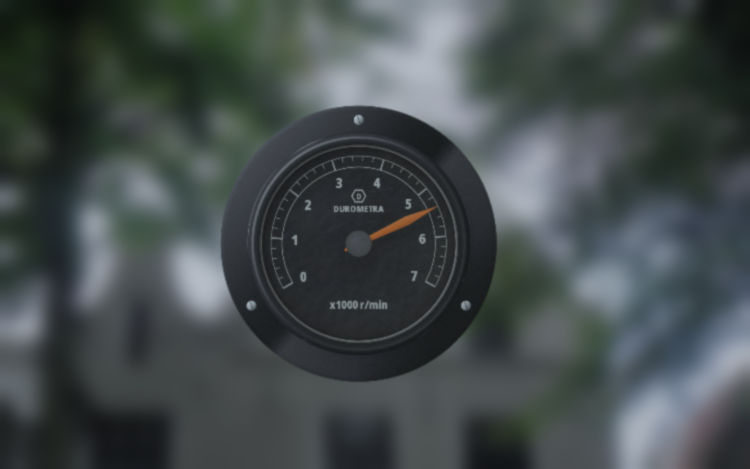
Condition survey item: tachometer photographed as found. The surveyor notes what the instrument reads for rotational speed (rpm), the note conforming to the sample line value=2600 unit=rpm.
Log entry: value=5400 unit=rpm
